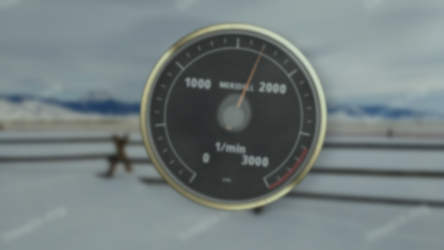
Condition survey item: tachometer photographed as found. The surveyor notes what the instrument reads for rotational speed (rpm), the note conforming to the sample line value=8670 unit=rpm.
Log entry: value=1700 unit=rpm
